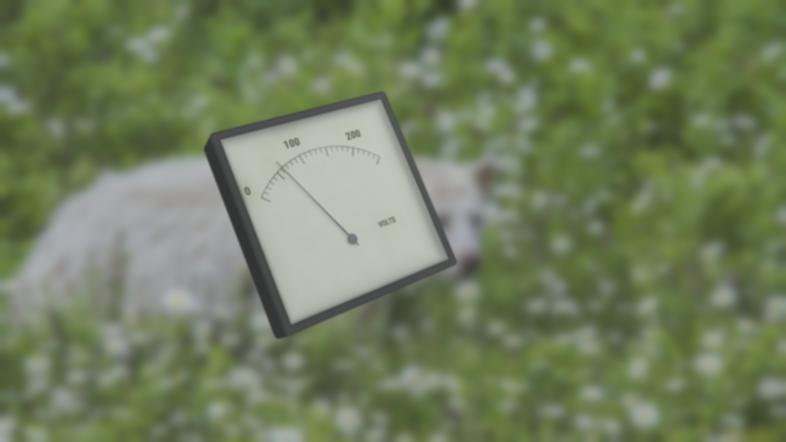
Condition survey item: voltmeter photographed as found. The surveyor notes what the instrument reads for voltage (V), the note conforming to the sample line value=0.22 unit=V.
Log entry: value=60 unit=V
